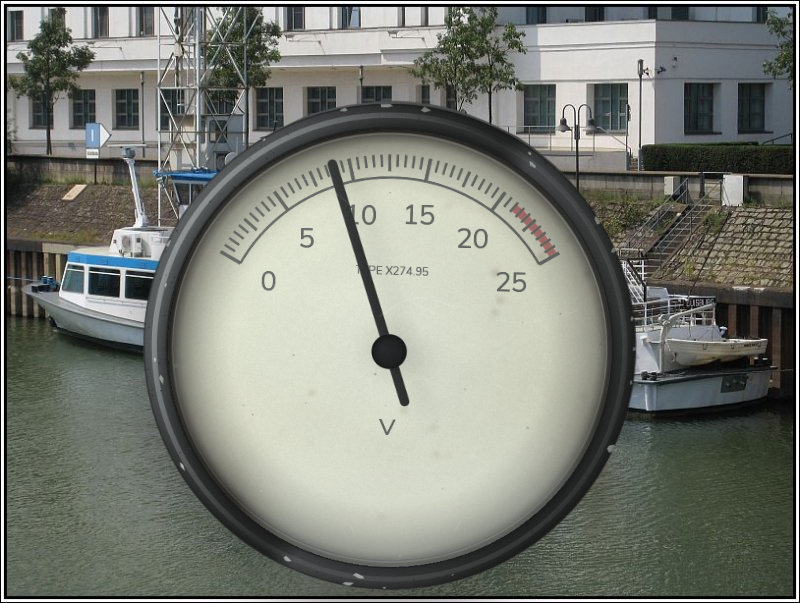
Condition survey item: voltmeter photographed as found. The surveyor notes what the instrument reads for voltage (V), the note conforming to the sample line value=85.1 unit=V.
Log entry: value=9 unit=V
